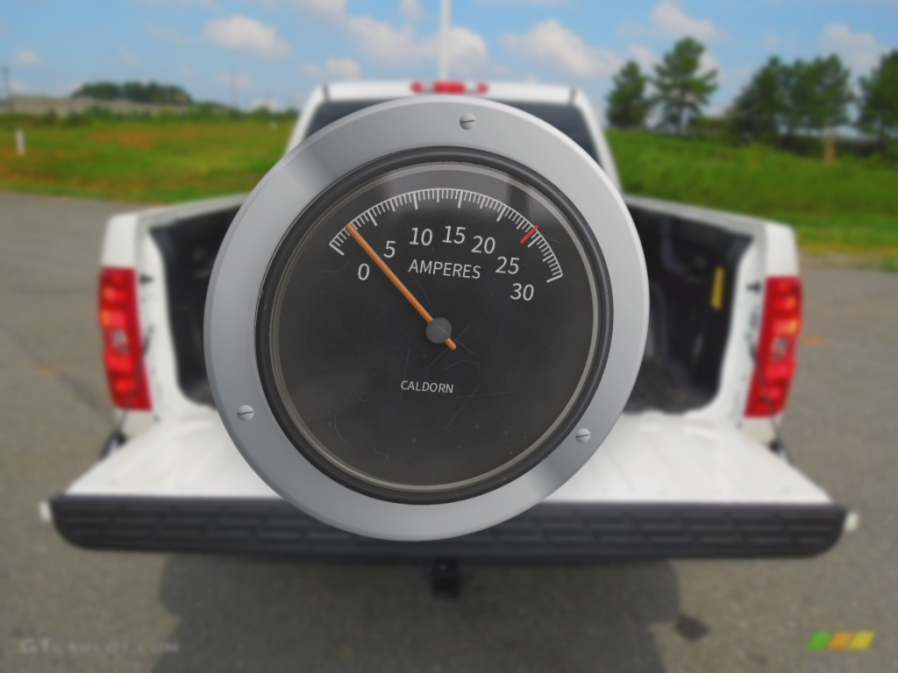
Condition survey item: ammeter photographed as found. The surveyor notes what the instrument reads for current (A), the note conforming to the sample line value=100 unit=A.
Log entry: value=2.5 unit=A
